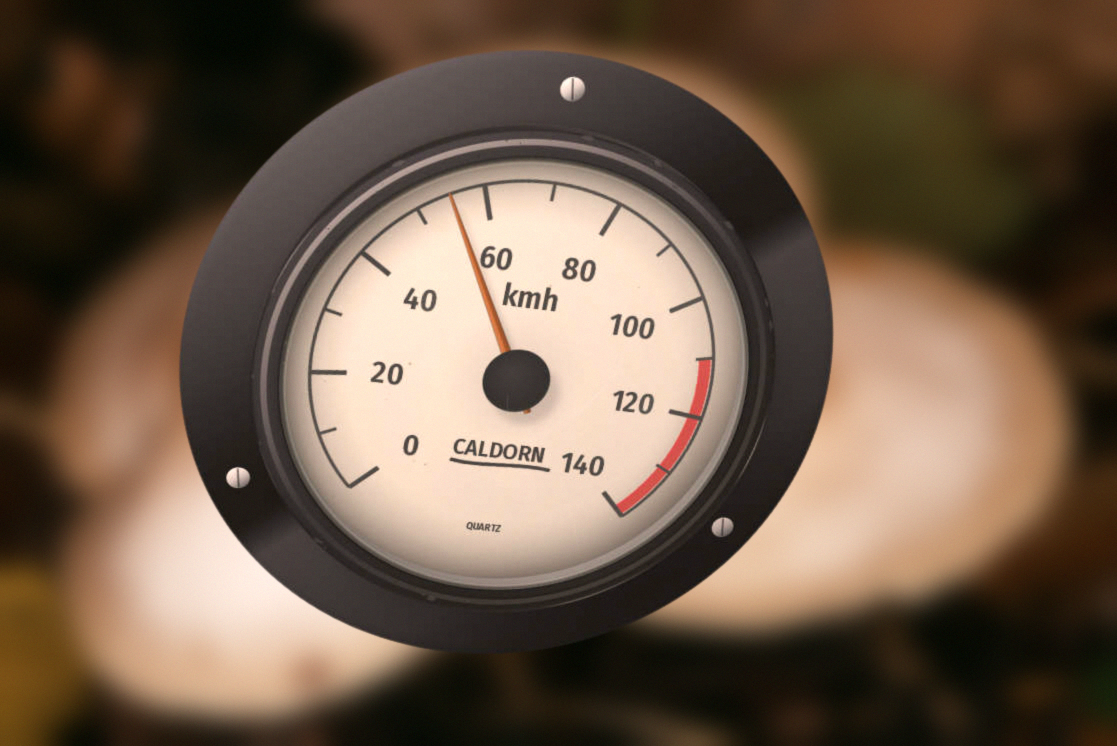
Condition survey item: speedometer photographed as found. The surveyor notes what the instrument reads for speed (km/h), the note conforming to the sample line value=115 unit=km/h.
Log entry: value=55 unit=km/h
